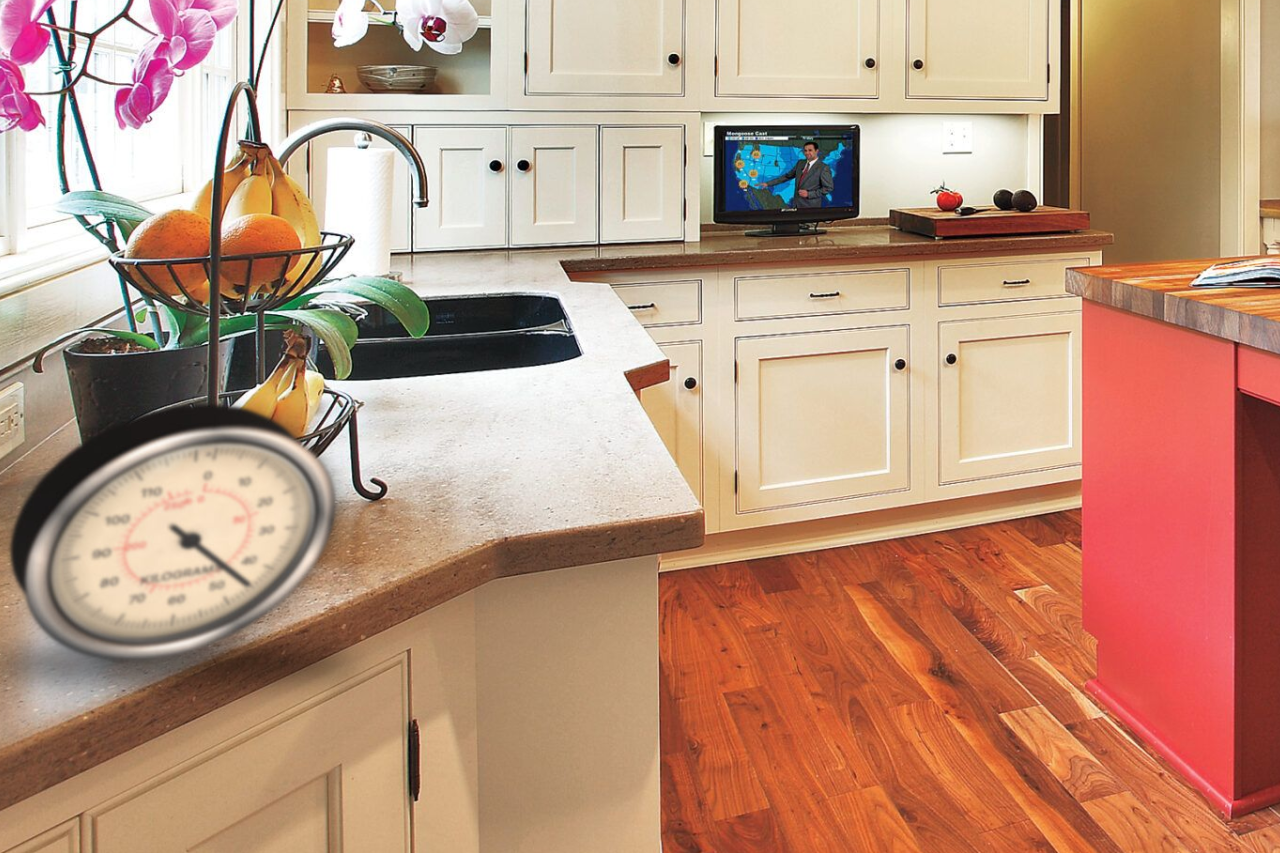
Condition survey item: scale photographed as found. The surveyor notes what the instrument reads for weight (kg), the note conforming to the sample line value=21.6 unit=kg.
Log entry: value=45 unit=kg
